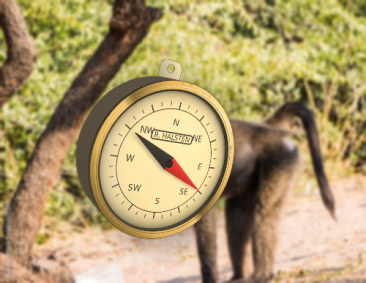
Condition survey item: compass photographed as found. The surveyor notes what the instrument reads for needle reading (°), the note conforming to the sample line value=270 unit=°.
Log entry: value=120 unit=°
